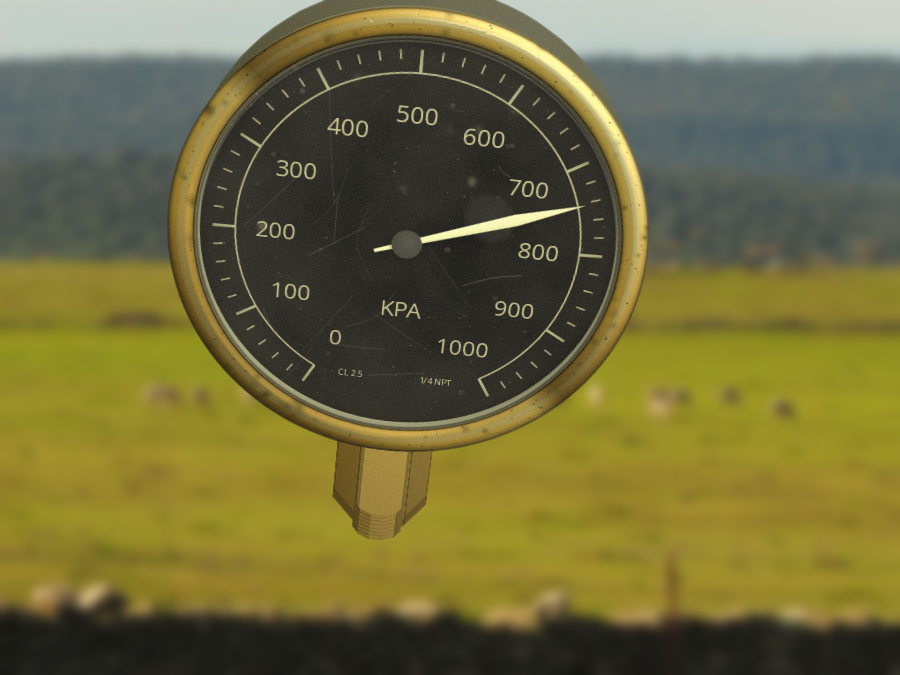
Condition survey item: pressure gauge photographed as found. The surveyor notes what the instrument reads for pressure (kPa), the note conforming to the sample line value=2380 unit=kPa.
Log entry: value=740 unit=kPa
